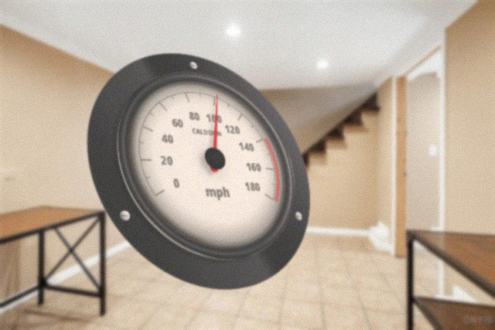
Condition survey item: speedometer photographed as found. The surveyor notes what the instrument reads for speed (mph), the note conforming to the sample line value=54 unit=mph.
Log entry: value=100 unit=mph
